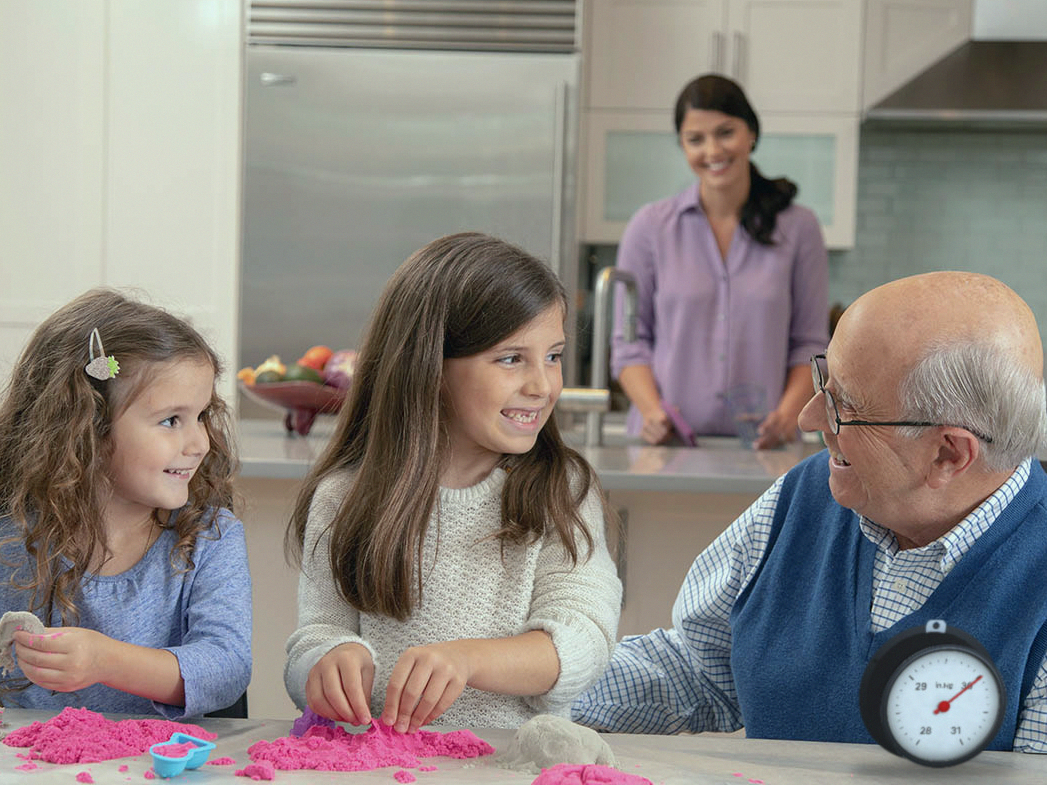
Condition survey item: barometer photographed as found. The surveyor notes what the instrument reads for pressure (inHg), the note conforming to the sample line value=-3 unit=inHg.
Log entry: value=30 unit=inHg
